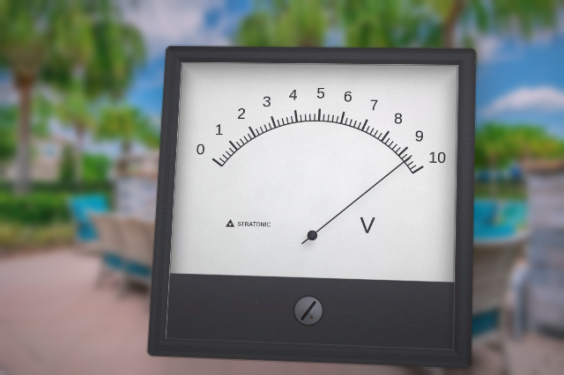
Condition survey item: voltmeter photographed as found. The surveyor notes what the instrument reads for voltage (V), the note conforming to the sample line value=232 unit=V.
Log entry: value=9.4 unit=V
